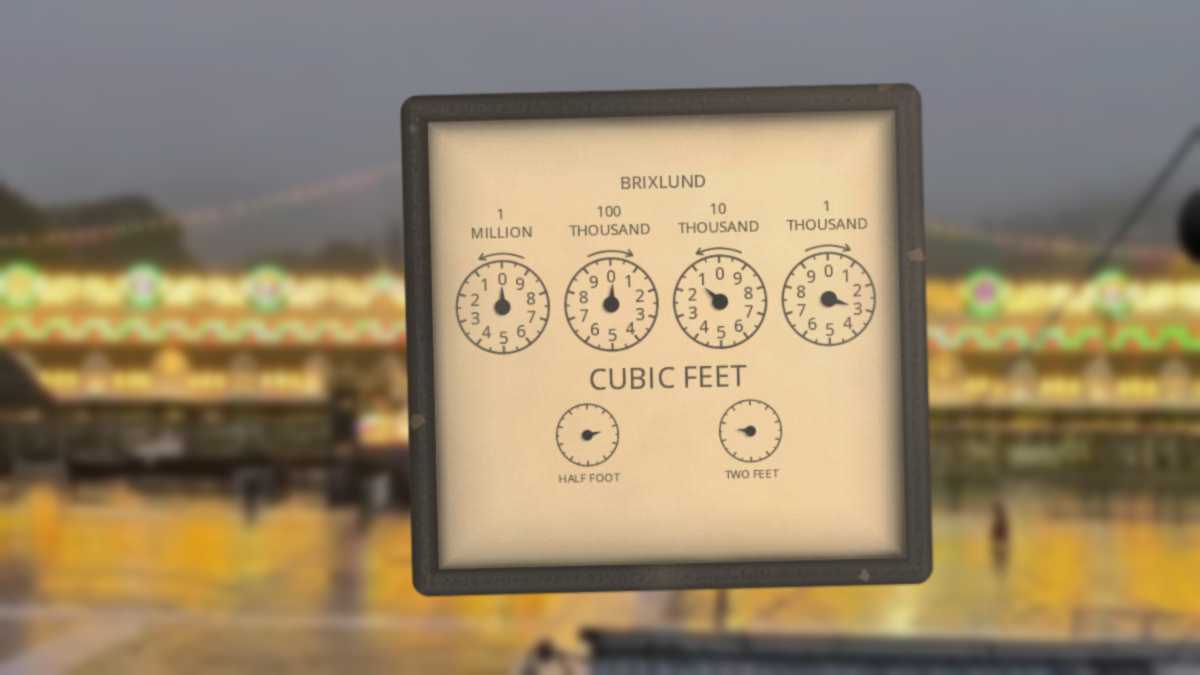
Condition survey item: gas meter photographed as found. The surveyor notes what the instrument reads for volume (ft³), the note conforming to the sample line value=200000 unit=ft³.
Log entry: value=1300 unit=ft³
